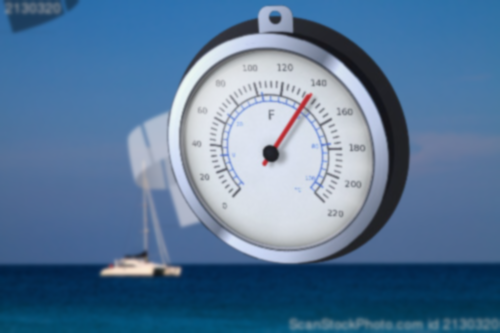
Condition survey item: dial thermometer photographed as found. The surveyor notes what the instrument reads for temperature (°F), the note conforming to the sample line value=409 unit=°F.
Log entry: value=140 unit=°F
